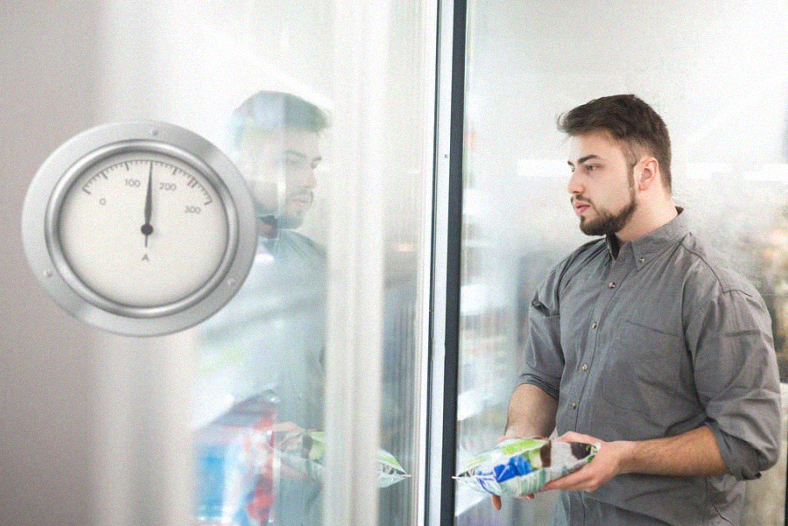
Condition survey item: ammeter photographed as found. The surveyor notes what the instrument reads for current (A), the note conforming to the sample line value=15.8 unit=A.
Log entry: value=150 unit=A
